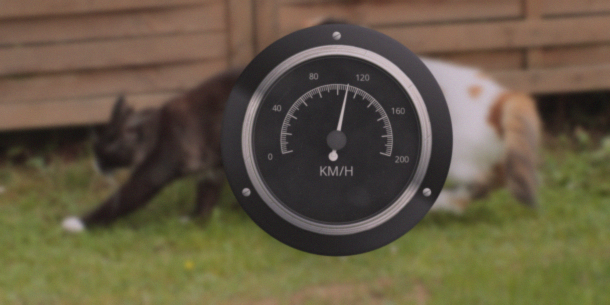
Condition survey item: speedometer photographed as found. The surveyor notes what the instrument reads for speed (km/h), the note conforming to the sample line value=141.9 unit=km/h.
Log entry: value=110 unit=km/h
